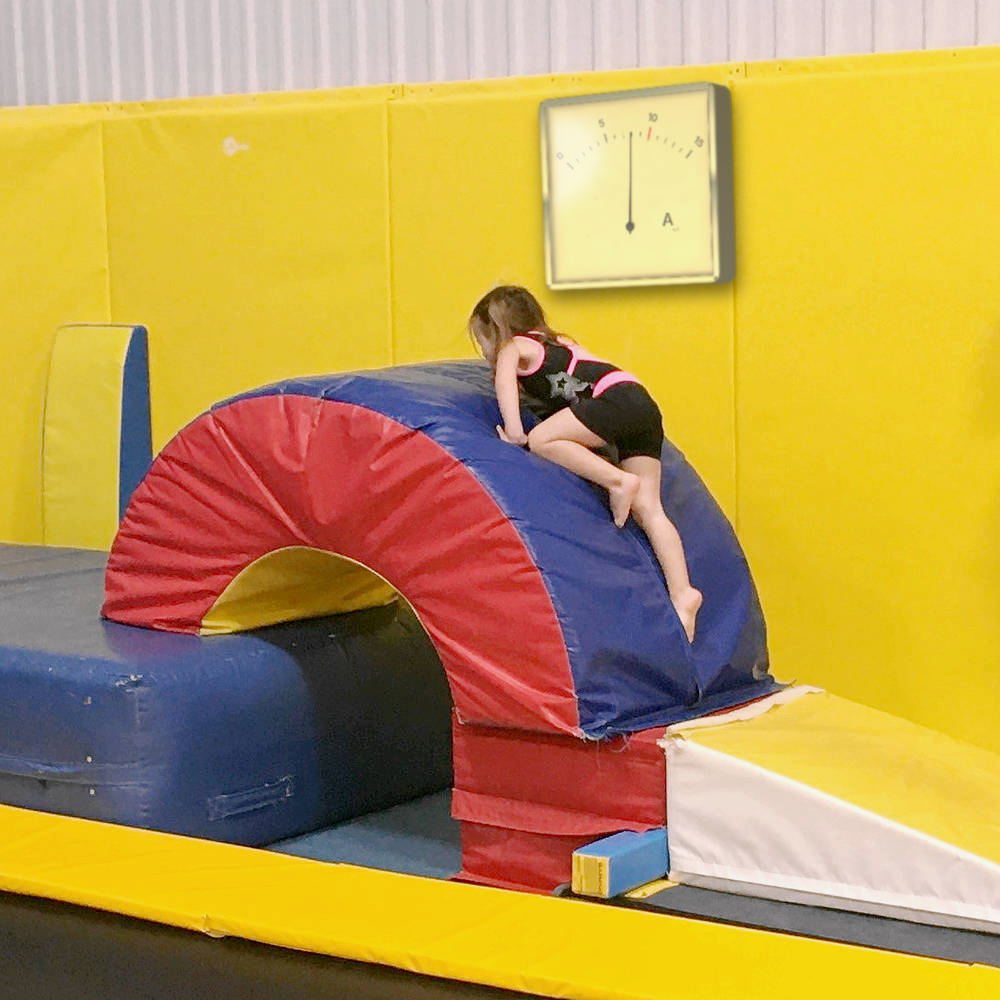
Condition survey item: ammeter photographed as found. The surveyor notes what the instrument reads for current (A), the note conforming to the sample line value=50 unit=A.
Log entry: value=8 unit=A
